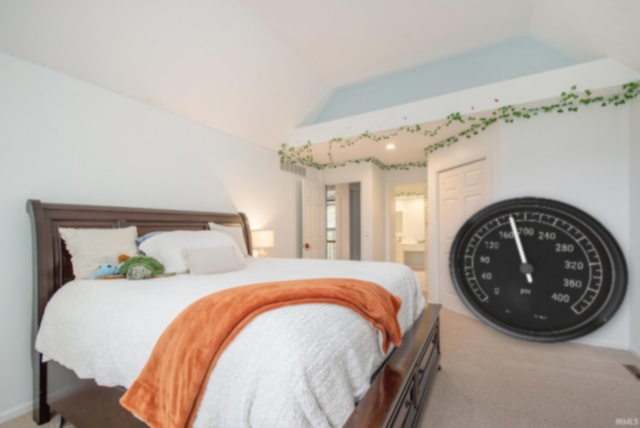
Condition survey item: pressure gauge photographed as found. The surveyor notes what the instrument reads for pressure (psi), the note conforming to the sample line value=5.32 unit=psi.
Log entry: value=180 unit=psi
